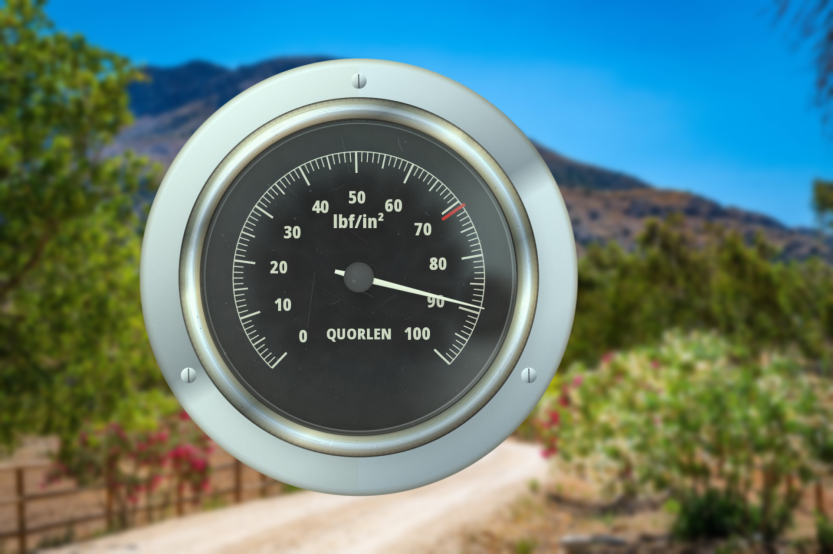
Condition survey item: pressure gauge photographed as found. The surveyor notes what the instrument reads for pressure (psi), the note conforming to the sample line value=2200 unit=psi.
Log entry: value=89 unit=psi
